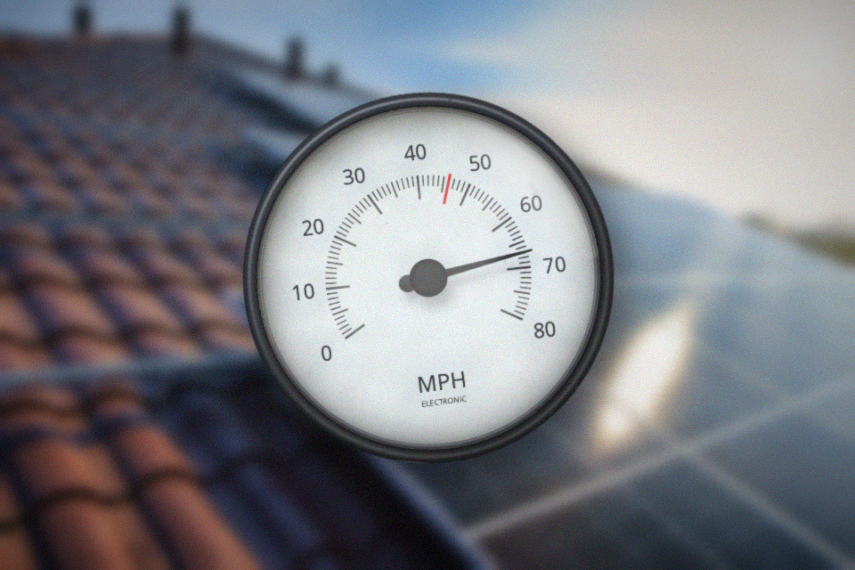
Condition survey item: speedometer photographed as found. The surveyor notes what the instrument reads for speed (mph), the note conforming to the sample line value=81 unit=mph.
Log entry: value=67 unit=mph
